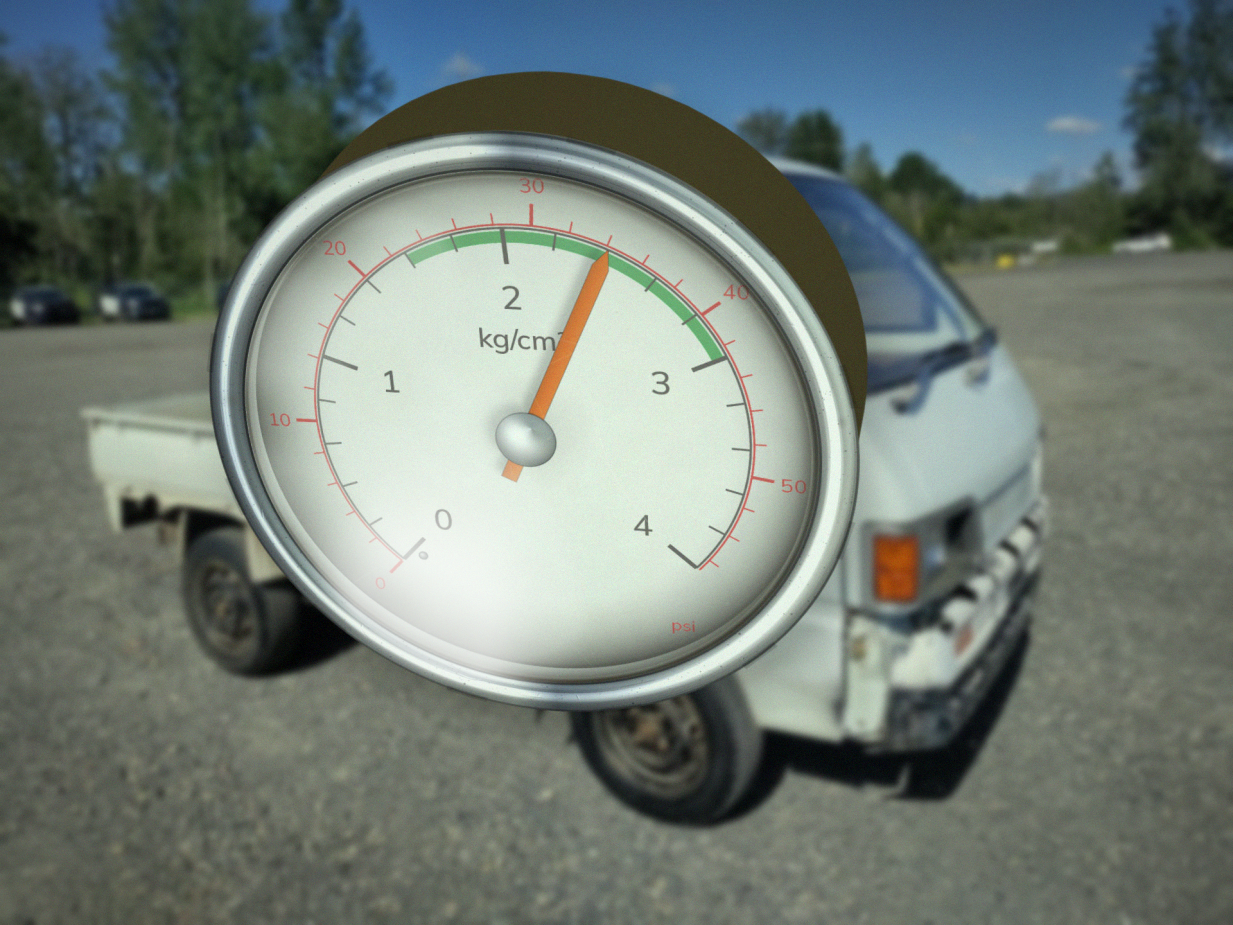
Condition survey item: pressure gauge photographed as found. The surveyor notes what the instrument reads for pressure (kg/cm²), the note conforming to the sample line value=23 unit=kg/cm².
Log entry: value=2.4 unit=kg/cm²
